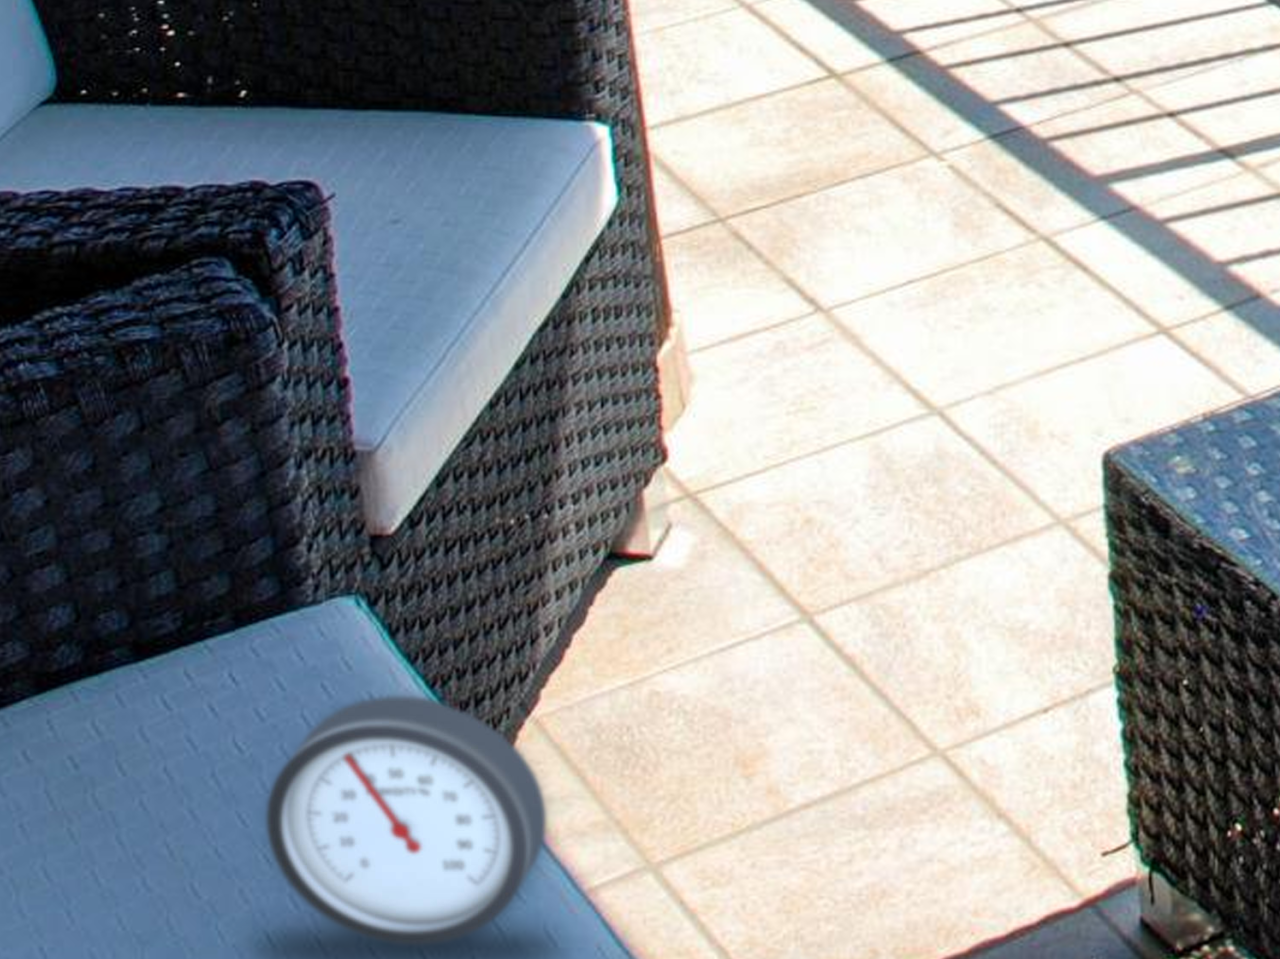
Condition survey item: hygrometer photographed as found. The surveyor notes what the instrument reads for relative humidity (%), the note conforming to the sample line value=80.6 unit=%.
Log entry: value=40 unit=%
